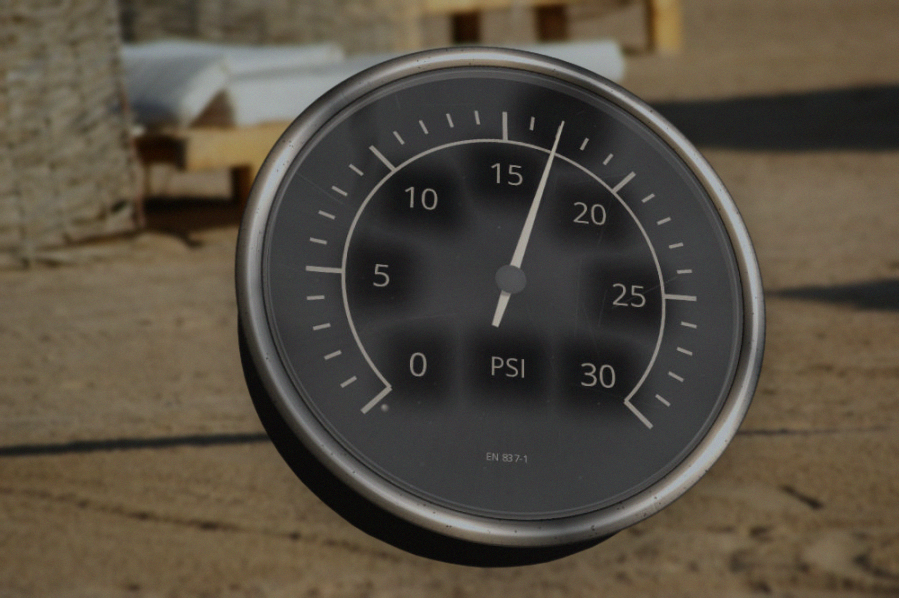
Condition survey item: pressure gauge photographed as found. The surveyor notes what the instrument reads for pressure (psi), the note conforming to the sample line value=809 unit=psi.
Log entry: value=17 unit=psi
